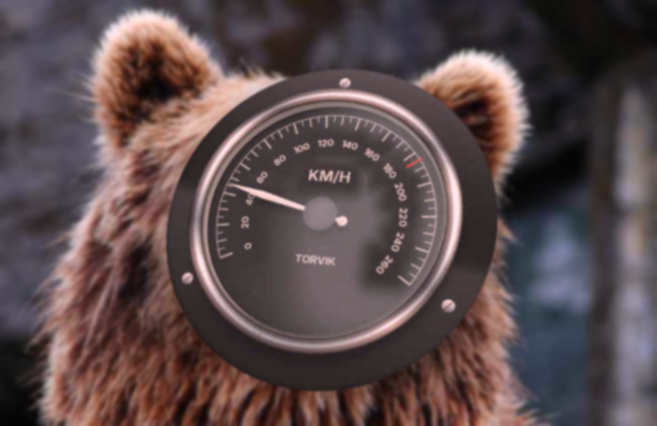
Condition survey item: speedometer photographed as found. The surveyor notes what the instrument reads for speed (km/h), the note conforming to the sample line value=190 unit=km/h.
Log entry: value=45 unit=km/h
